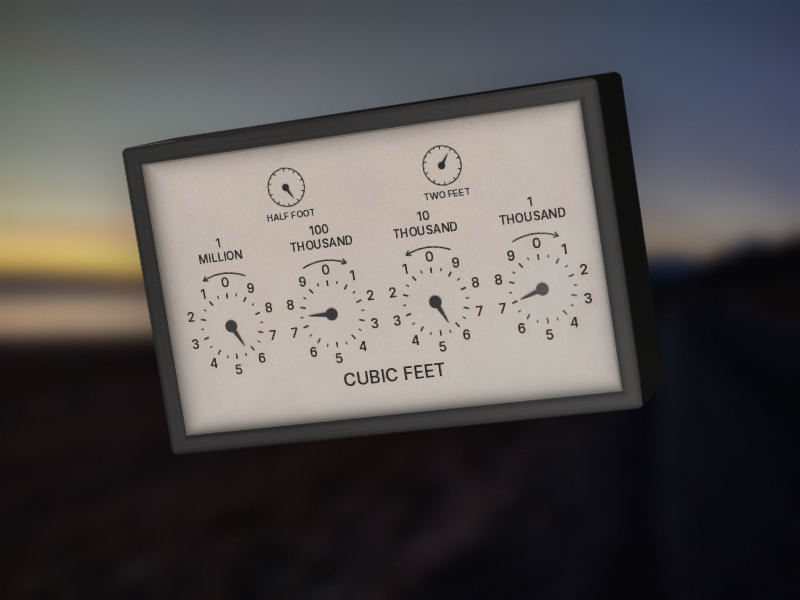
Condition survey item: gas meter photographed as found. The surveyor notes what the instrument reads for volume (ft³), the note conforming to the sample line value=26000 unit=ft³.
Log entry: value=575700 unit=ft³
